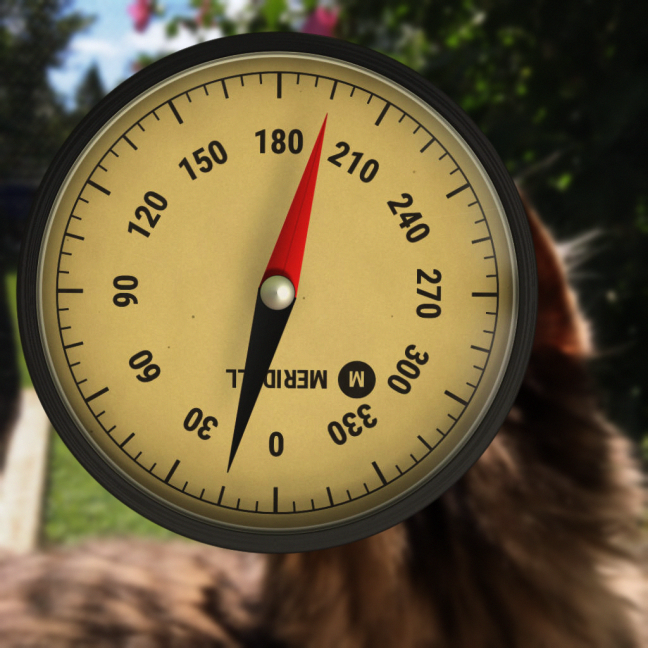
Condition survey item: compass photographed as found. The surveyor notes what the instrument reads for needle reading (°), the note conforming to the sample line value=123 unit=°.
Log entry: value=195 unit=°
